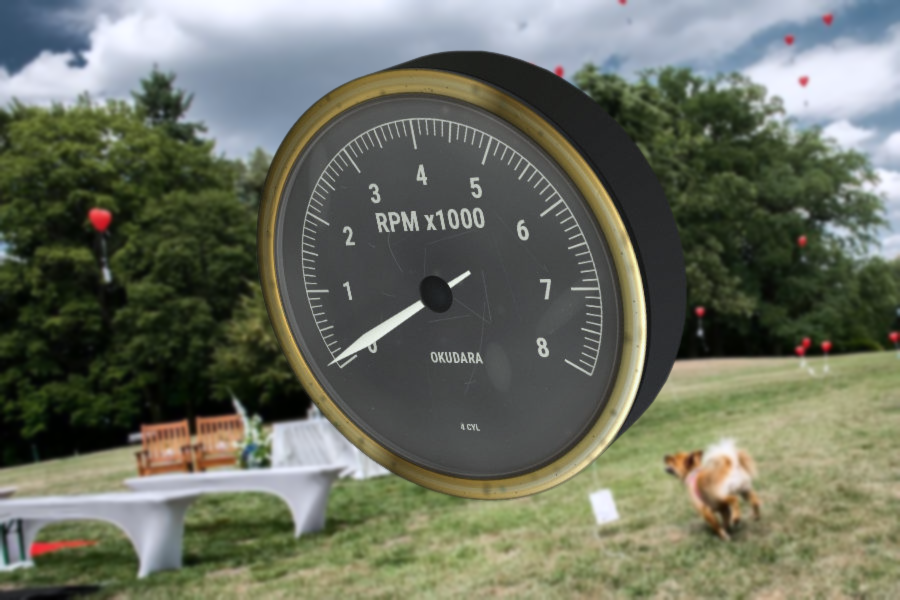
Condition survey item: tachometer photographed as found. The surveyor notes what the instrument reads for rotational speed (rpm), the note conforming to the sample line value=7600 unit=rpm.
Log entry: value=100 unit=rpm
